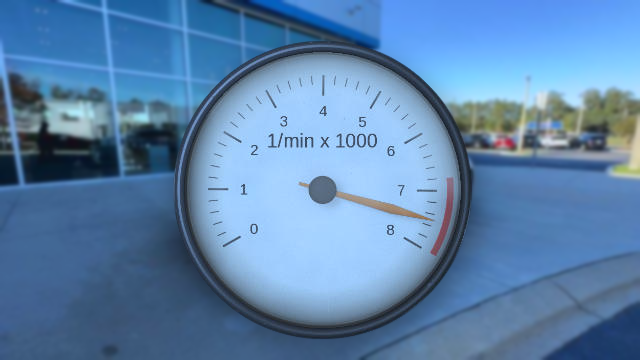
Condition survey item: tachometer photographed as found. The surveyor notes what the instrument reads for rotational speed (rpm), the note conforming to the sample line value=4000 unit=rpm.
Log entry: value=7500 unit=rpm
